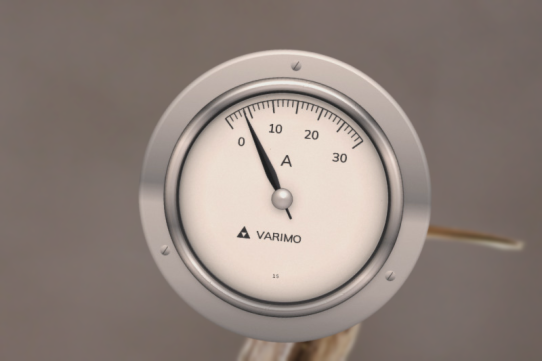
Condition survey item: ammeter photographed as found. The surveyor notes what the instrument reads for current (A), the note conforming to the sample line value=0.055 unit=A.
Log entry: value=4 unit=A
